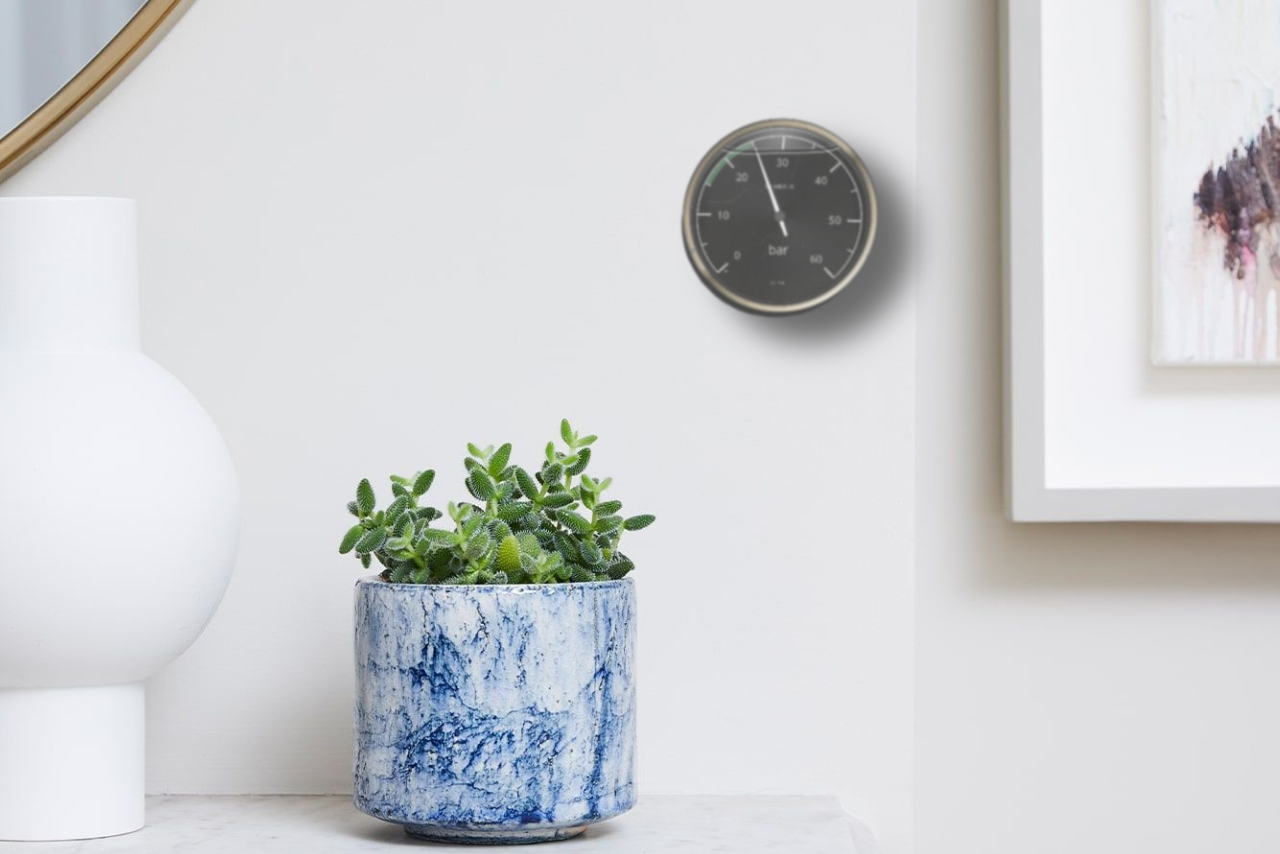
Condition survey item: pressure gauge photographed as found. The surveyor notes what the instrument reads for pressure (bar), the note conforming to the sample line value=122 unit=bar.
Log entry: value=25 unit=bar
